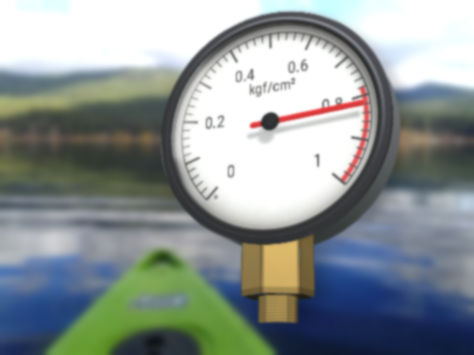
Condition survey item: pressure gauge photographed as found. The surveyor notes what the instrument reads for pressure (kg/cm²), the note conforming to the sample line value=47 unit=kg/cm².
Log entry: value=0.82 unit=kg/cm²
